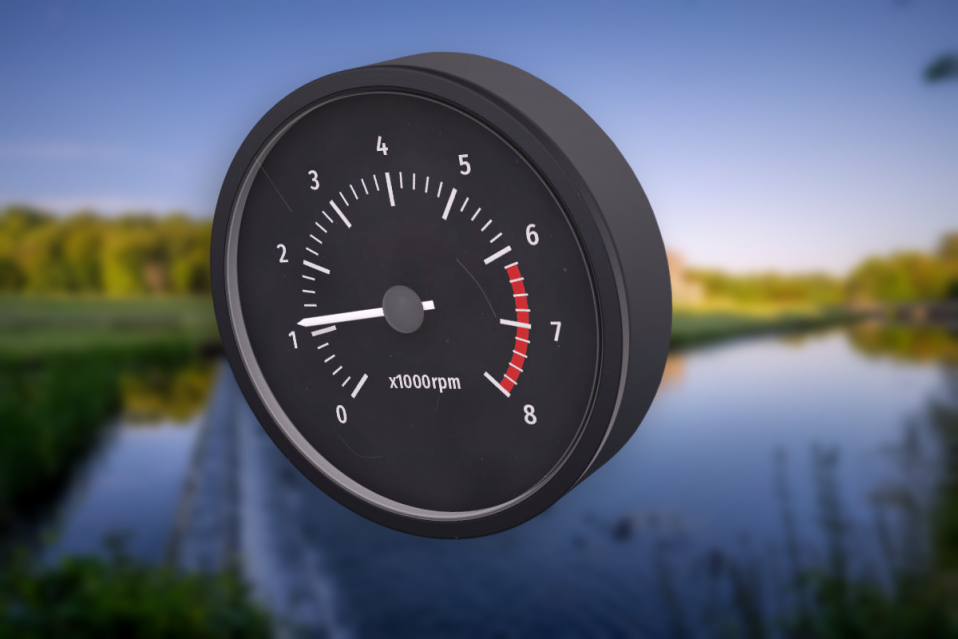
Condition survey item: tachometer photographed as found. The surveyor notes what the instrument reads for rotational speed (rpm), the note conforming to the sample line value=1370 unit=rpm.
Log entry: value=1200 unit=rpm
